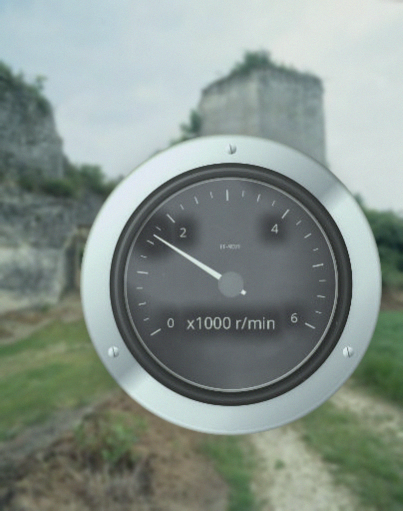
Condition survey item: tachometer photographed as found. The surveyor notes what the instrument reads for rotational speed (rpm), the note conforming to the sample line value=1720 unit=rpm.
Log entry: value=1625 unit=rpm
